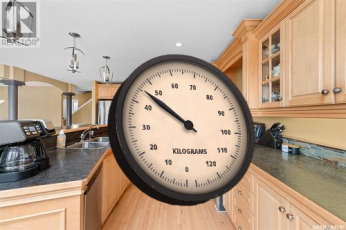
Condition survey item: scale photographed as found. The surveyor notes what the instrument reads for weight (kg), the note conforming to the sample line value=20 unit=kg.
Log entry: value=45 unit=kg
